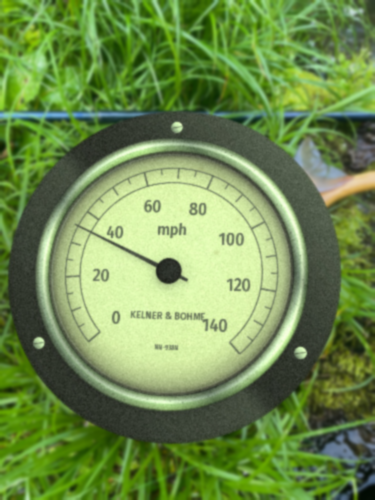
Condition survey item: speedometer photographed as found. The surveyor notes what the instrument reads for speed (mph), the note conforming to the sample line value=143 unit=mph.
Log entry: value=35 unit=mph
